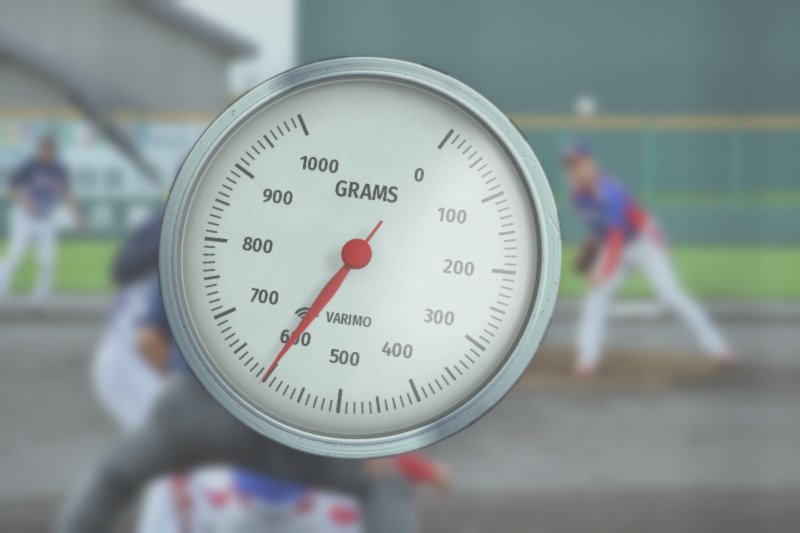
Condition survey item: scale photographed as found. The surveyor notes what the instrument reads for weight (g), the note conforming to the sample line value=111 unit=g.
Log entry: value=600 unit=g
